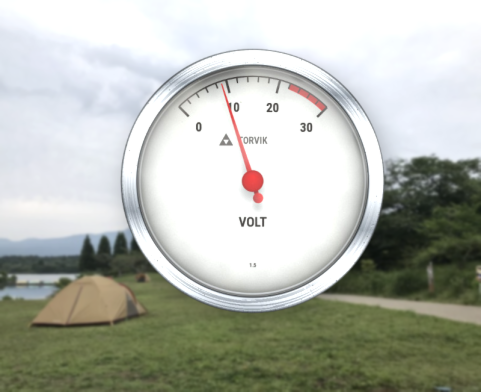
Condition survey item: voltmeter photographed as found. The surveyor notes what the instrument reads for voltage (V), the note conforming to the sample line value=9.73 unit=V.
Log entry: value=9 unit=V
